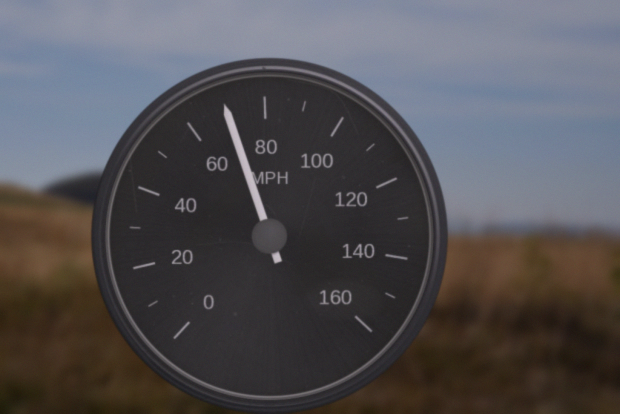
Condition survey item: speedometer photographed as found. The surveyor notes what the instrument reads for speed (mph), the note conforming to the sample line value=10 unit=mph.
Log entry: value=70 unit=mph
